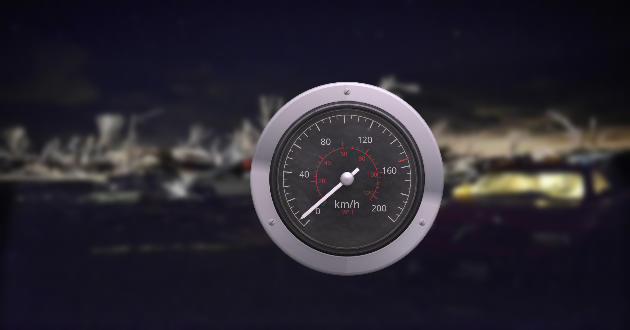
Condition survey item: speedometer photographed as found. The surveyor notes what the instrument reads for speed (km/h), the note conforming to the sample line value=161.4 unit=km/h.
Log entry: value=5 unit=km/h
